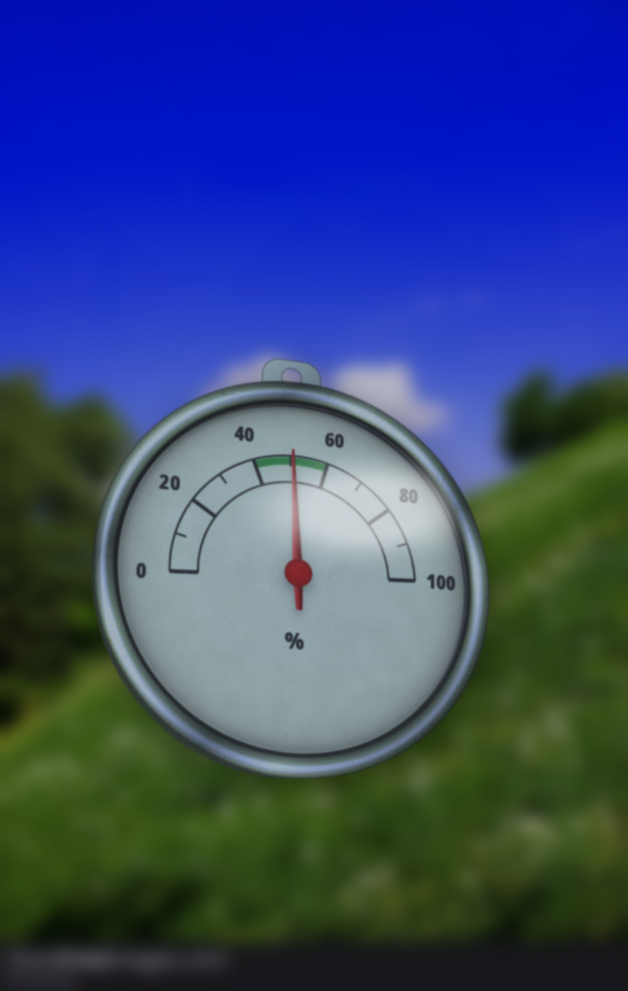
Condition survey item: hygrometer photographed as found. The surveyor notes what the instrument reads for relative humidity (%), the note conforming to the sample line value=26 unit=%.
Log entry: value=50 unit=%
